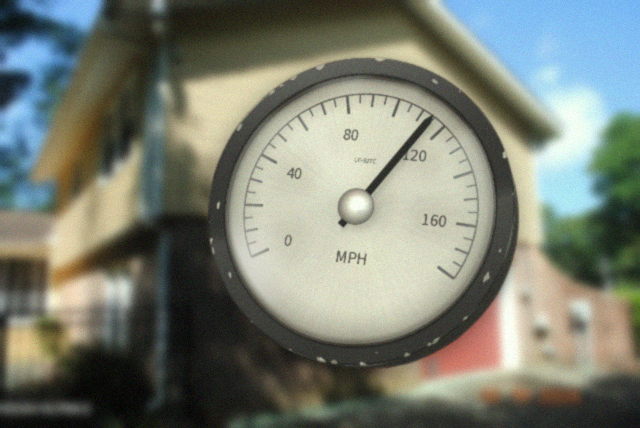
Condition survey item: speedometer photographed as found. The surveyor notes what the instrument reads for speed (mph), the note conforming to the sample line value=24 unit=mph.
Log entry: value=115 unit=mph
